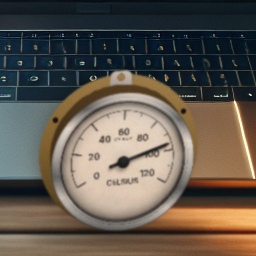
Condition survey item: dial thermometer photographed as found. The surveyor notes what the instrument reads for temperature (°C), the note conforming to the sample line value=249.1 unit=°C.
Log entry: value=95 unit=°C
